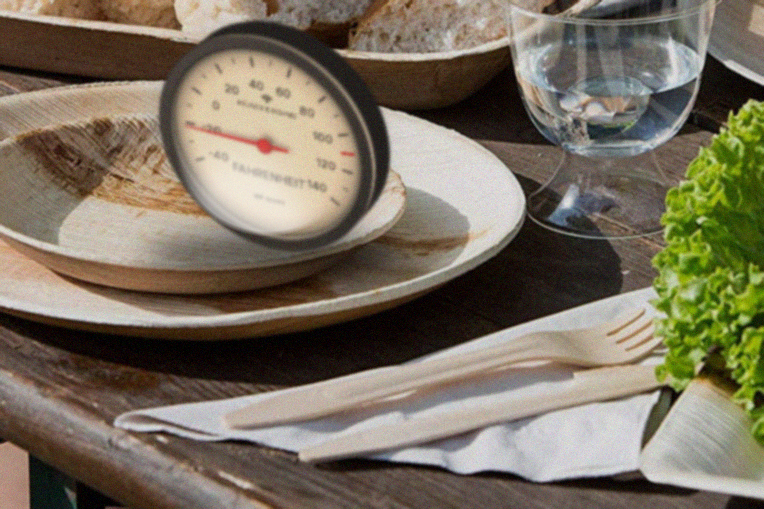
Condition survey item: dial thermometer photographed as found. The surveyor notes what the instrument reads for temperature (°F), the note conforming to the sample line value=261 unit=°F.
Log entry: value=-20 unit=°F
